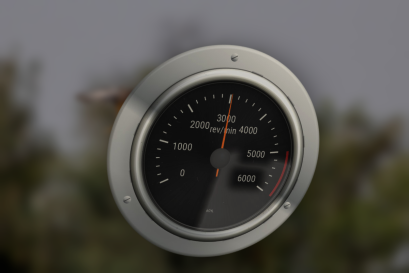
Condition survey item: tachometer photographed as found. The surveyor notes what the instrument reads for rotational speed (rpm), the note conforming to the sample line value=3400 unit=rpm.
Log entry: value=3000 unit=rpm
